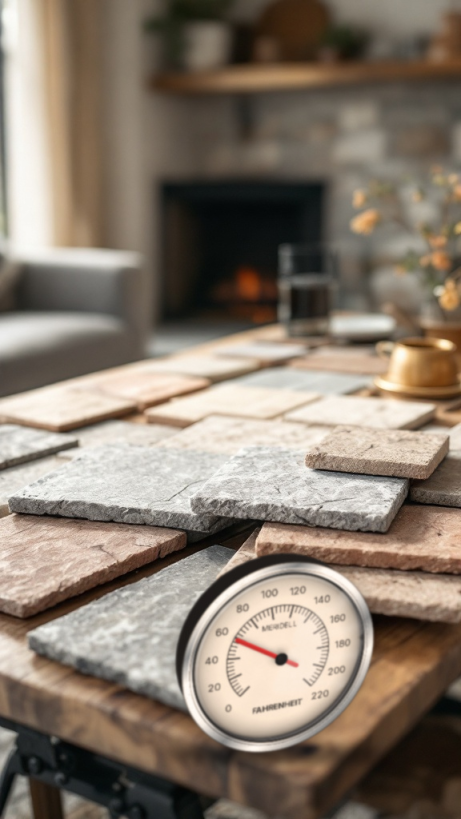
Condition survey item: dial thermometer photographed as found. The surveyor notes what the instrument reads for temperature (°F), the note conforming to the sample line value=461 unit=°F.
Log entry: value=60 unit=°F
